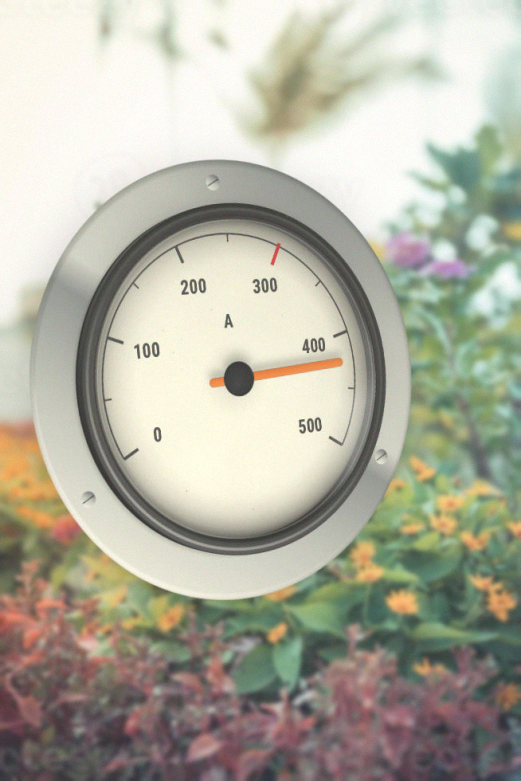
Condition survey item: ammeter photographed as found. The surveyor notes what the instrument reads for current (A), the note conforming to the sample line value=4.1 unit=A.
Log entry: value=425 unit=A
